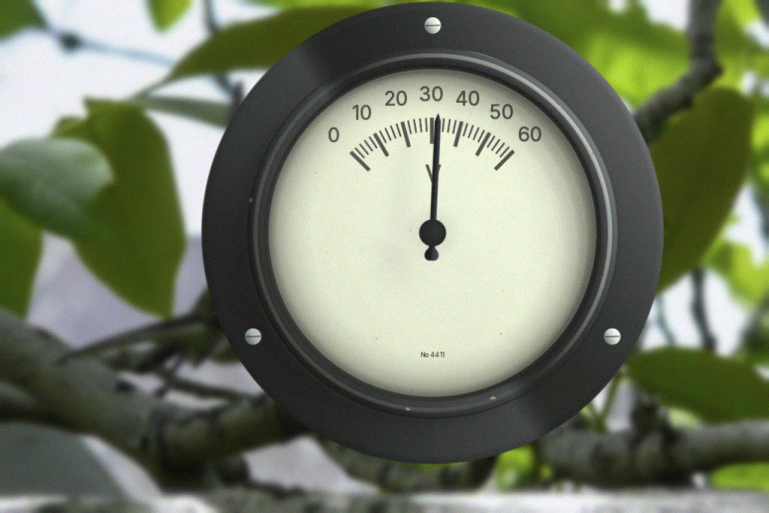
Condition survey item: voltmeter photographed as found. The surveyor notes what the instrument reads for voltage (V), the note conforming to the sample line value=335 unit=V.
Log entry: value=32 unit=V
